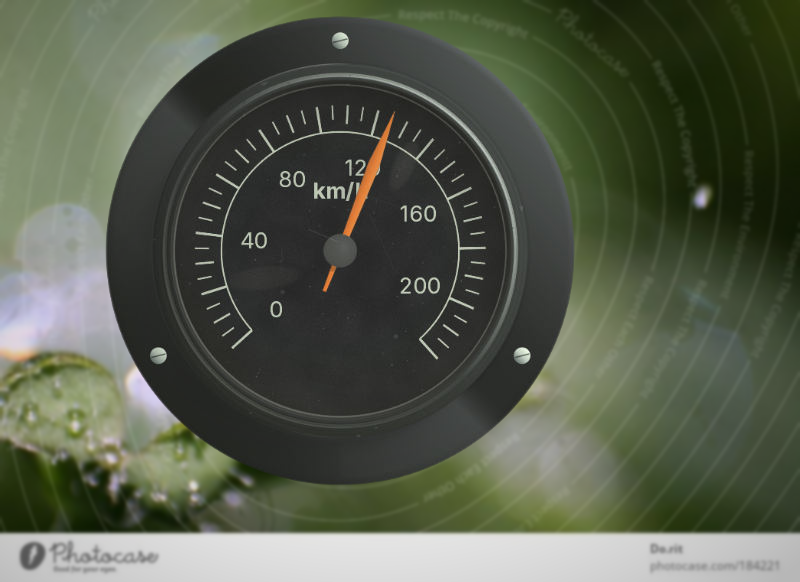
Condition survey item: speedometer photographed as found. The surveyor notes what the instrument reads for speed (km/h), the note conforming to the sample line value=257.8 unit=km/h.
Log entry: value=125 unit=km/h
